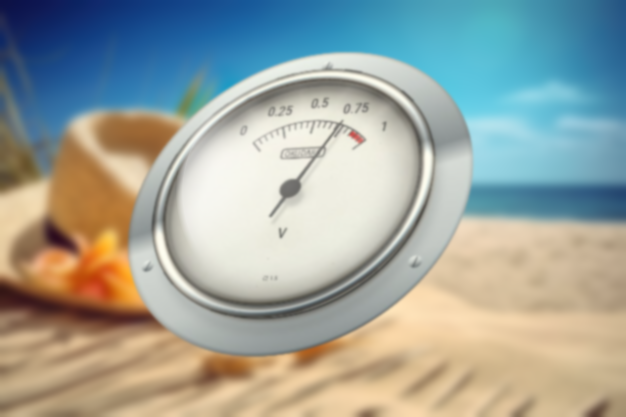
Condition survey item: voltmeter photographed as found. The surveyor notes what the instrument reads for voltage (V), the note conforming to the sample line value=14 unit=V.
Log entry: value=0.75 unit=V
